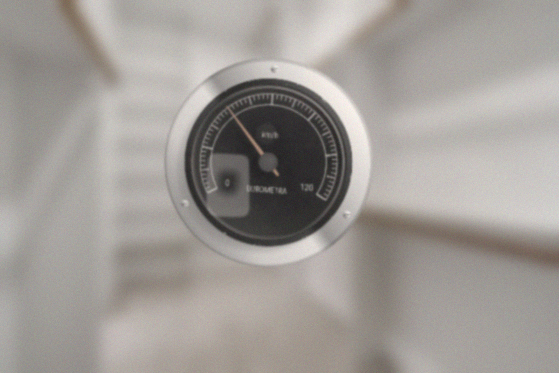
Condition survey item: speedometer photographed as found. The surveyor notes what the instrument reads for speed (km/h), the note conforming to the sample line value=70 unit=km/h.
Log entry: value=40 unit=km/h
